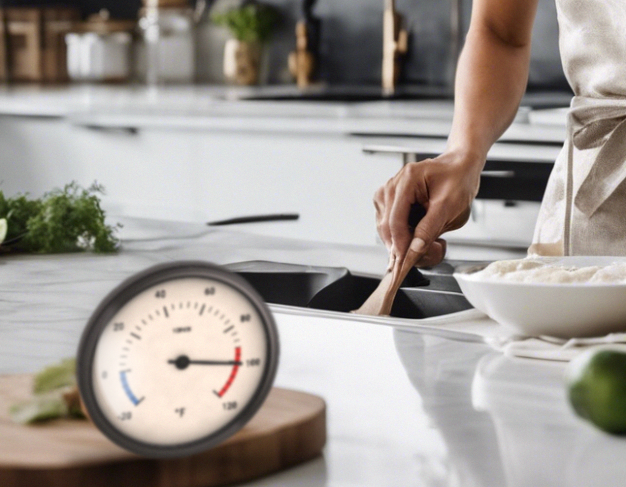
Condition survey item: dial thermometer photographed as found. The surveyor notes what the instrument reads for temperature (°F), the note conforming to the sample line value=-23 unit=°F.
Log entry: value=100 unit=°F
